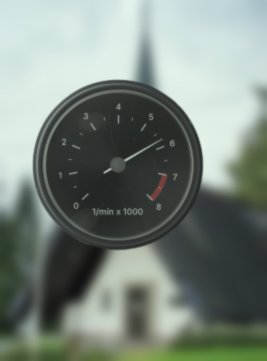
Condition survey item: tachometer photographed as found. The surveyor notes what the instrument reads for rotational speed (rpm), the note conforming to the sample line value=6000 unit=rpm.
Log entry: value=5750 unit=rpm
